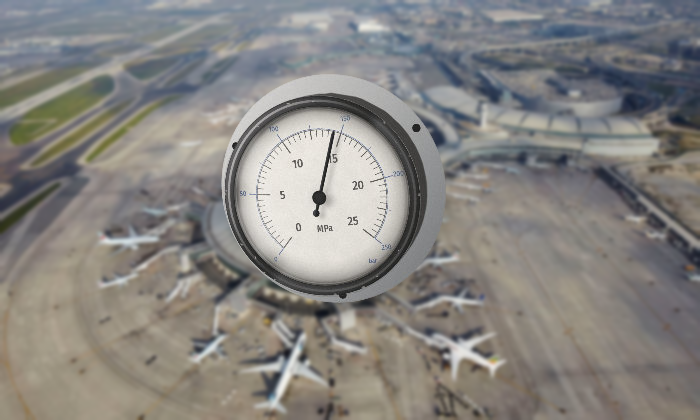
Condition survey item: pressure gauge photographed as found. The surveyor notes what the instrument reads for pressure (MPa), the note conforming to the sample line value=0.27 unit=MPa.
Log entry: value=14.5 unit=MPa
